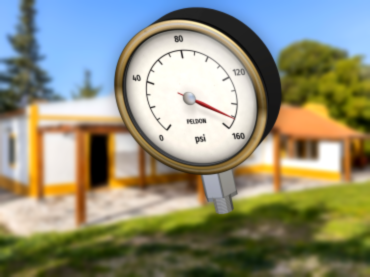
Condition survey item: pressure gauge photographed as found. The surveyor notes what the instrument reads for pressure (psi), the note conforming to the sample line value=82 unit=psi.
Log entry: value=150 unit=psi
